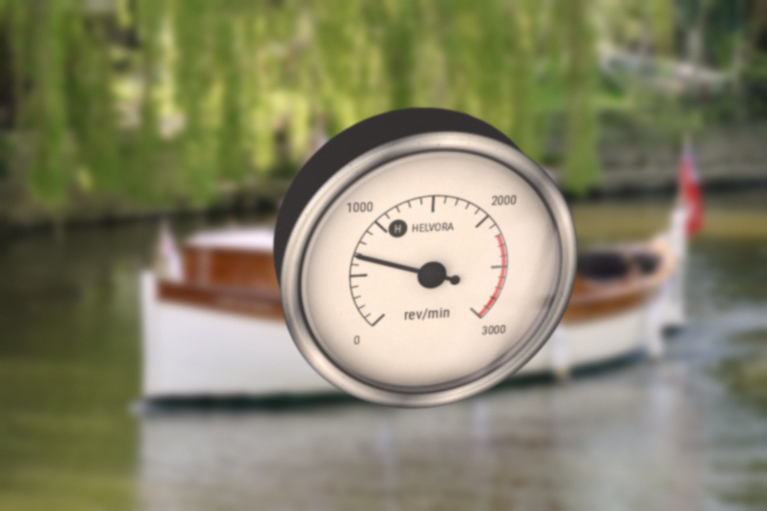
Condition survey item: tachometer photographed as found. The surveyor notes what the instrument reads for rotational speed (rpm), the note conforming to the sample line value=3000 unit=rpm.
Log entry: value=700 unit=rpm
